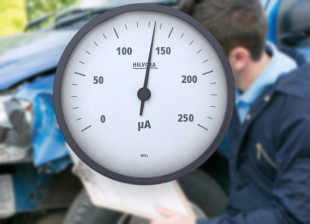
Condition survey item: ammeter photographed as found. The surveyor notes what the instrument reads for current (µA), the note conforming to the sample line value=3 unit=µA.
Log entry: value=135 unit=µA
